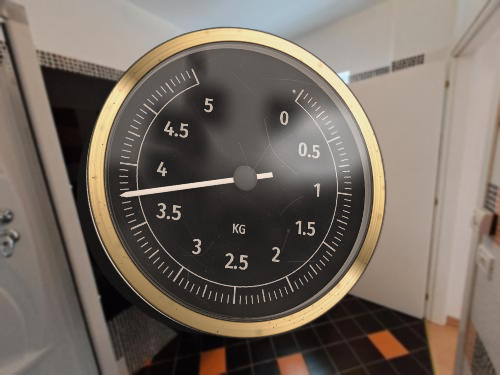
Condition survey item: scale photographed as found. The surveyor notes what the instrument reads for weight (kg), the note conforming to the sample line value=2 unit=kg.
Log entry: value=3.75 unit=kg
